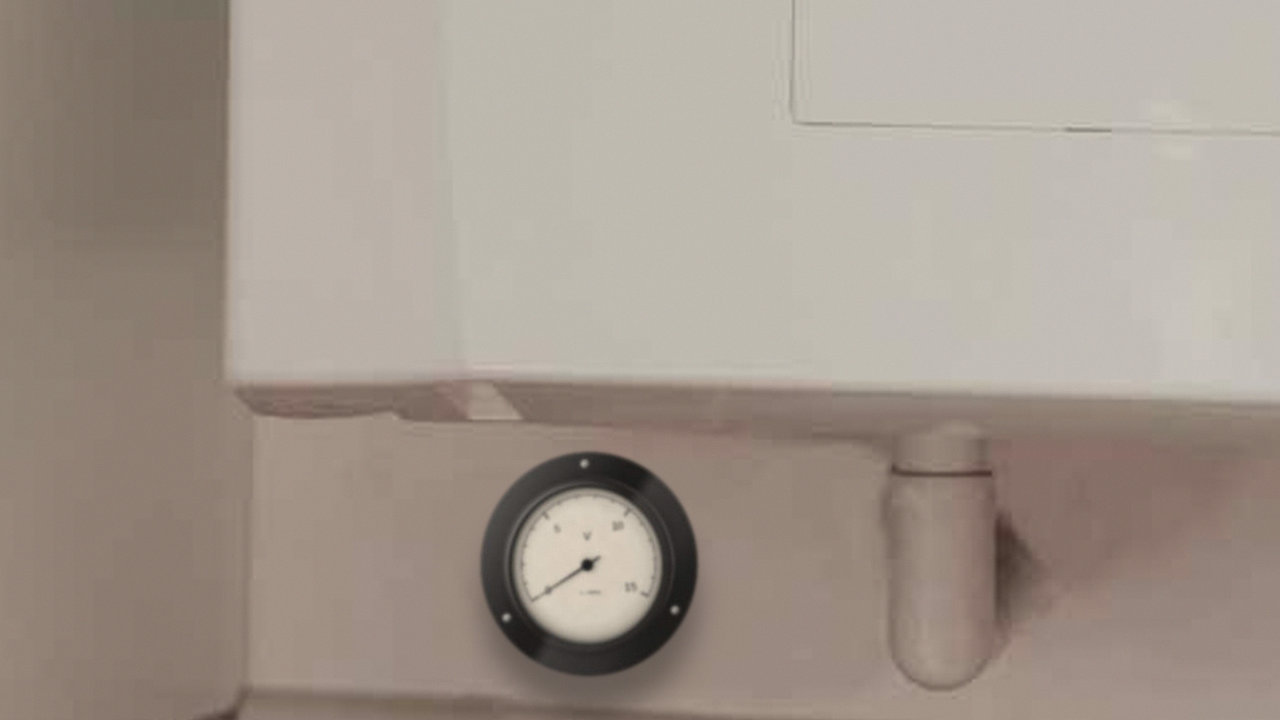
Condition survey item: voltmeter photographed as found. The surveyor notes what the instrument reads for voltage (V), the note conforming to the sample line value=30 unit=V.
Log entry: value=0 unit=V
